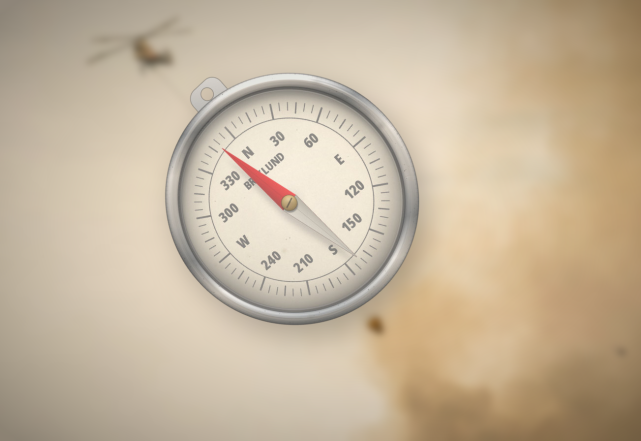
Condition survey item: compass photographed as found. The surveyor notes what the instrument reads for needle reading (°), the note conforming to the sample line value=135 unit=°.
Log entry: value=350 unit=°
